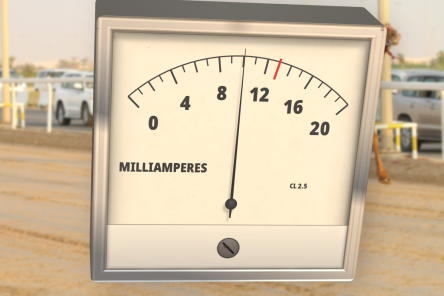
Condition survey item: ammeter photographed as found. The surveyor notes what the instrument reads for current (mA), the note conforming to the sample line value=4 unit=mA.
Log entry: value=10 unit=mA
